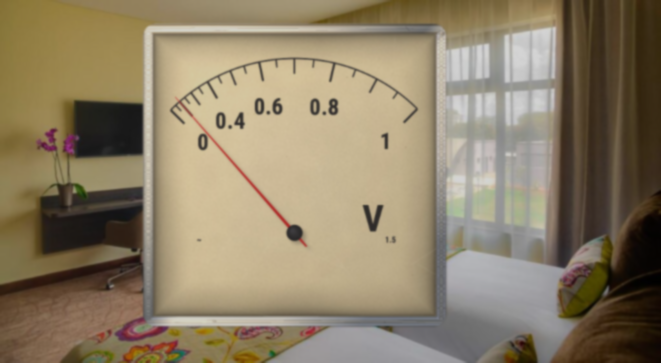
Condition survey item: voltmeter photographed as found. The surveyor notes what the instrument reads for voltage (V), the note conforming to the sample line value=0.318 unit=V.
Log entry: value=0.2 unit=V
